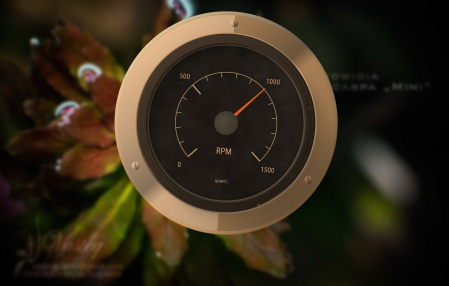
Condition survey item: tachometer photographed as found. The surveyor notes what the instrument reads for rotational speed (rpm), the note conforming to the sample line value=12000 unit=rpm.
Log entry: value=1000 unit=rpm
